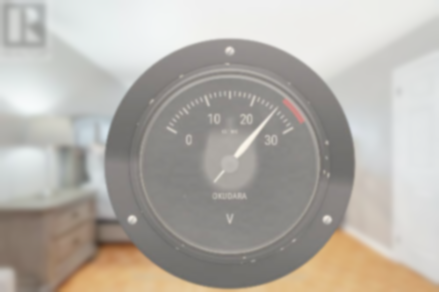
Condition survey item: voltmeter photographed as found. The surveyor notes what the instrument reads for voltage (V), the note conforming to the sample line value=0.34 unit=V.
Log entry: value=25 unit=V
